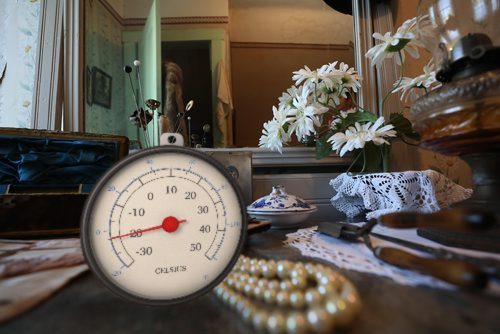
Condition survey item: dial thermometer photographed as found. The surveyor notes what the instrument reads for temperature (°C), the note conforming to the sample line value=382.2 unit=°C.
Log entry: value=-20 unit=°C
